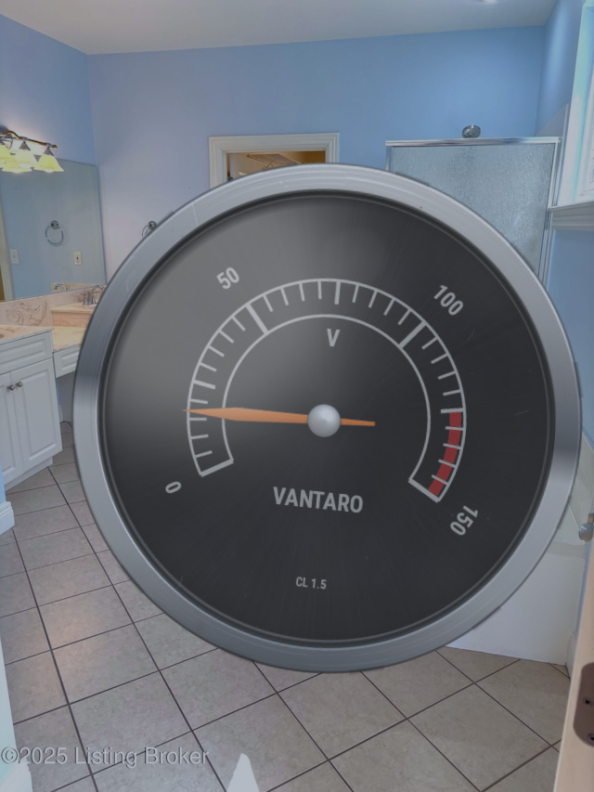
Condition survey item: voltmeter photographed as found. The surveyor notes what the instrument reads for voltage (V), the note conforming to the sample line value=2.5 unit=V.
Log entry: value=17.5 unit=V
